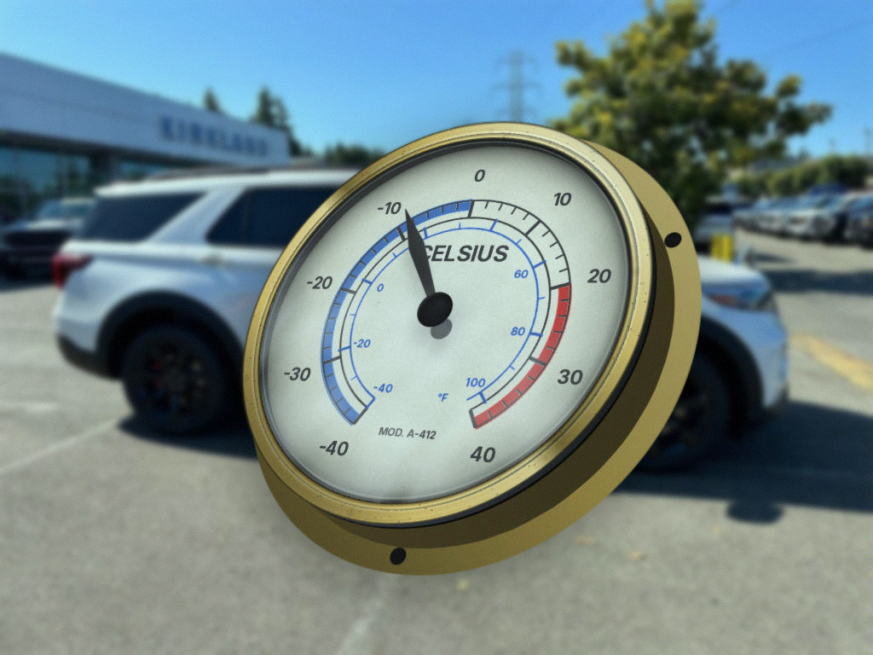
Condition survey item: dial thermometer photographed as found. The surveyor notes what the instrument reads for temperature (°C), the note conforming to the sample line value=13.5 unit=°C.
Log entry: value=-8 unit=°C
